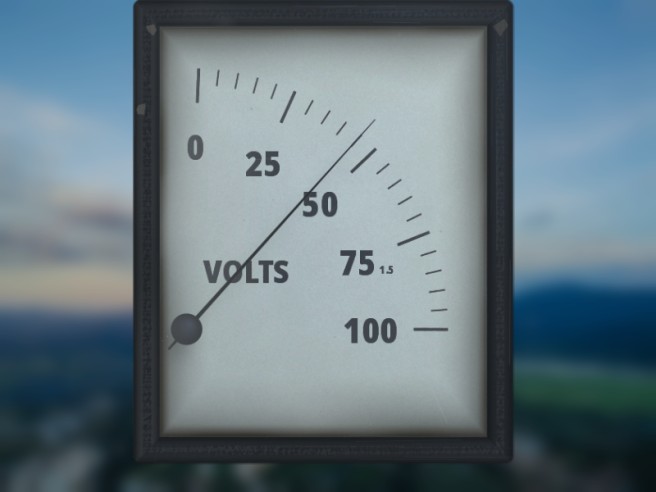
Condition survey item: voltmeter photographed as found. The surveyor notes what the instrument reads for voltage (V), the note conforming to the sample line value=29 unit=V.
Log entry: value=45 unit=V
